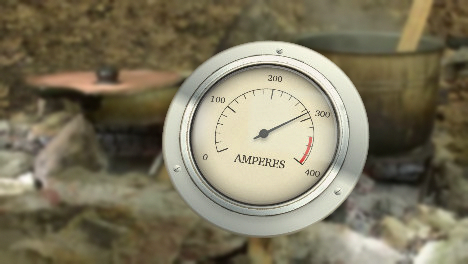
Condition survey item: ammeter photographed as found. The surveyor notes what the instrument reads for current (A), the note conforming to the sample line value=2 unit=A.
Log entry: value=290 unit=A
